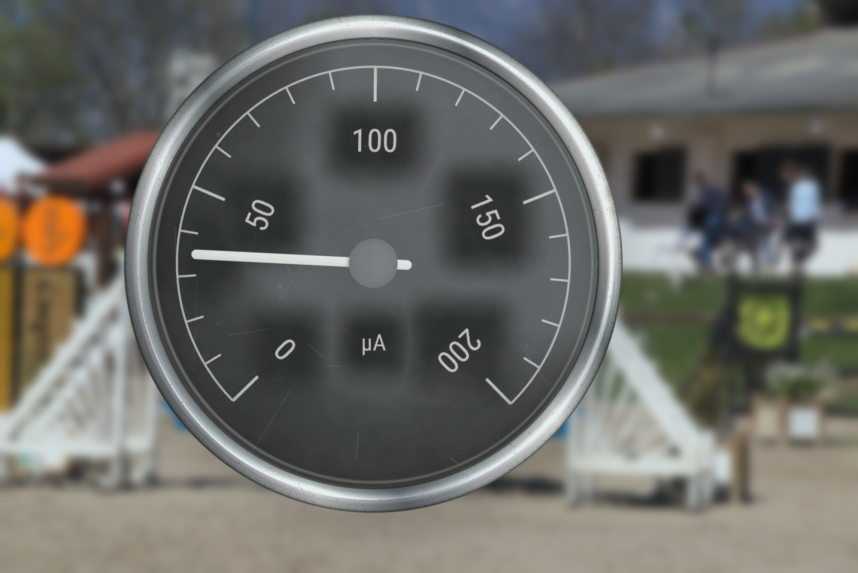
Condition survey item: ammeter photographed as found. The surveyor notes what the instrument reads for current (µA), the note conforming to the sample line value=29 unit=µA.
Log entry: value=35 unit=µA
